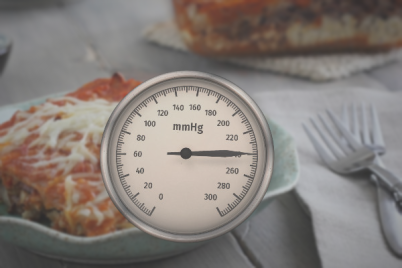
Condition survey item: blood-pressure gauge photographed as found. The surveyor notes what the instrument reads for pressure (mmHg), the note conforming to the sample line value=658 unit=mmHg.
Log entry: value=240 unit=mmHg
